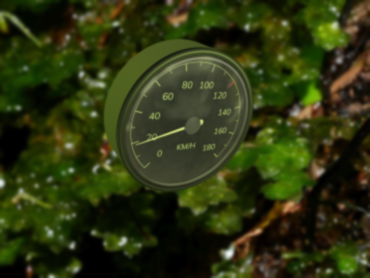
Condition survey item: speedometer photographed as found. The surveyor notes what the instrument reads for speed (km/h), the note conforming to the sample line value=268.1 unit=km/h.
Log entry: value=20 unit=km/h
